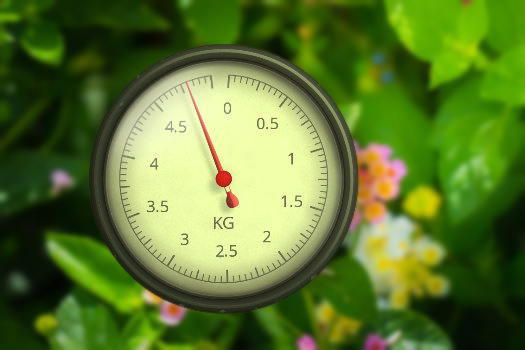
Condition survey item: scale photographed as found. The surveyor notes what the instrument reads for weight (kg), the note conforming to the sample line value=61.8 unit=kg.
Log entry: value=4.8 unit=kg
